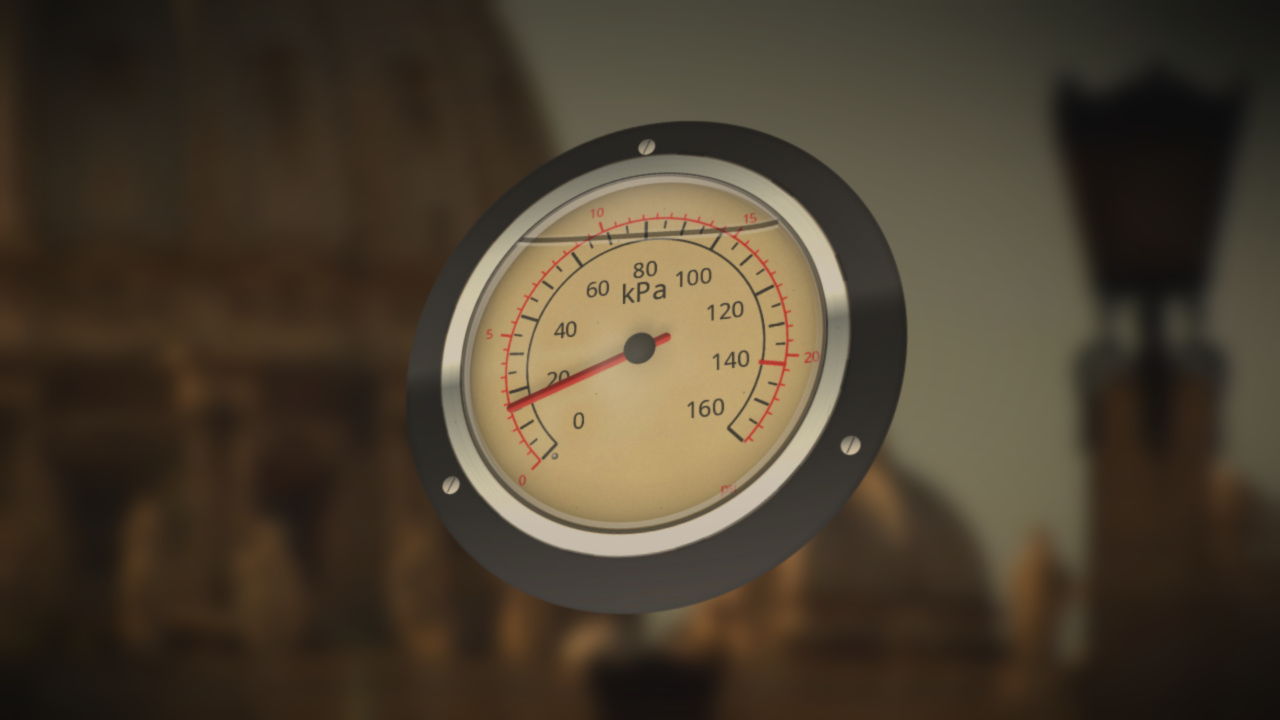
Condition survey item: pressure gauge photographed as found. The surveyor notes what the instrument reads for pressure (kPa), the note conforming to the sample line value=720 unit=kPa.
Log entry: value=15 unit=kPa
